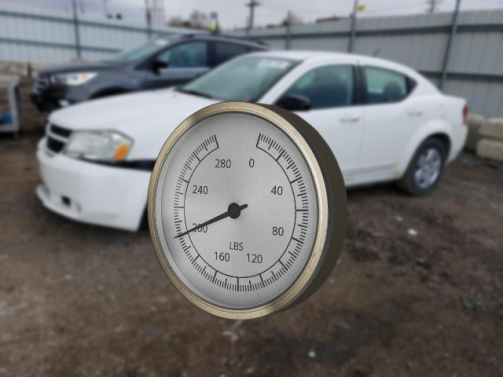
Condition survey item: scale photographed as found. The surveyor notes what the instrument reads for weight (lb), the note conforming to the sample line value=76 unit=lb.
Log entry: value=200 unit=lb
